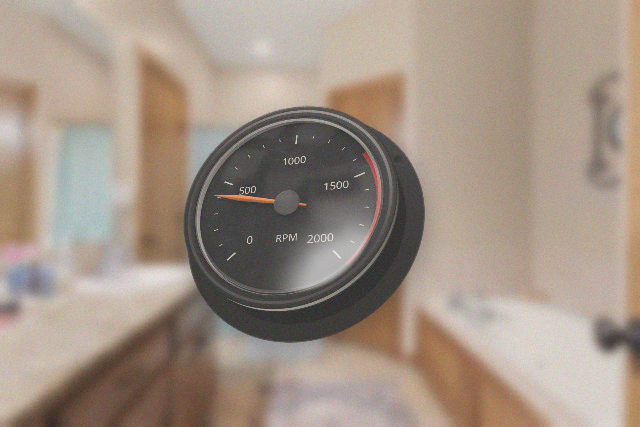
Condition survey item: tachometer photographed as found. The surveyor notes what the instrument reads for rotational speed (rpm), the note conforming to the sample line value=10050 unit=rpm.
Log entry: value=400 unit=rpm
